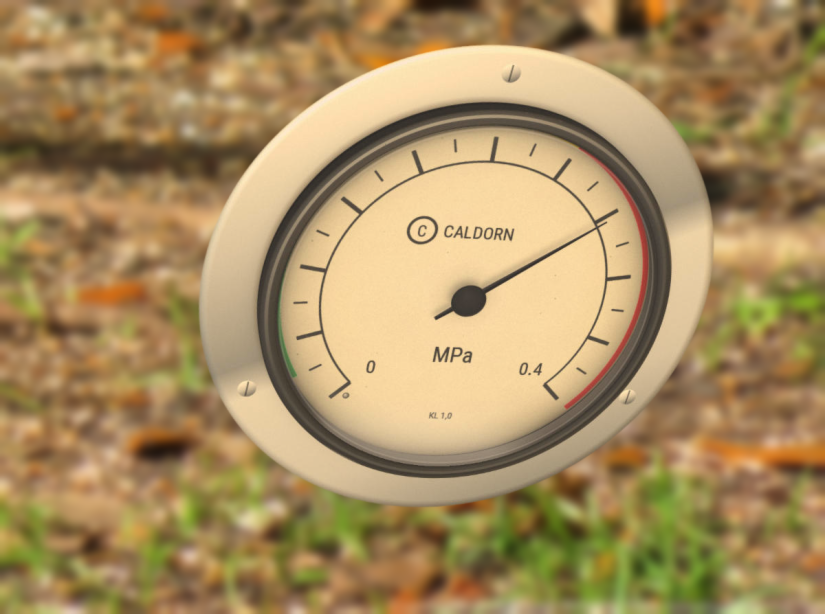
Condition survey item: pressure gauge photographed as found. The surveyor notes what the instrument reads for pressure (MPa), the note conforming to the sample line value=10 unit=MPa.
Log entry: value=0.28 unit=MPa
